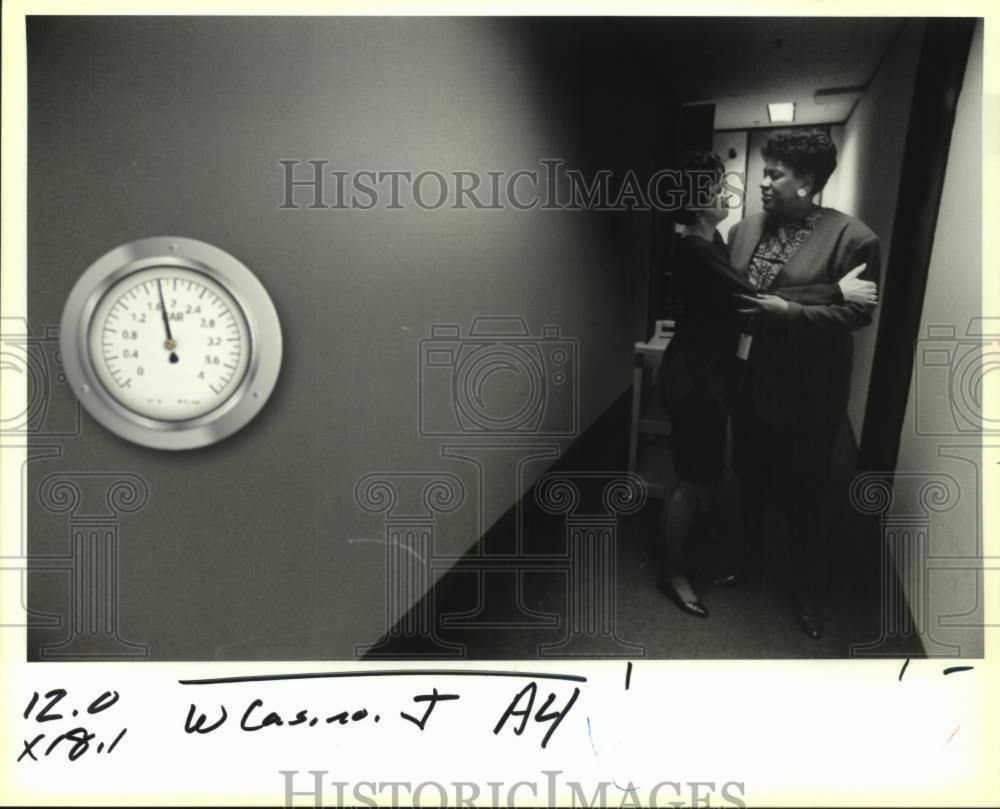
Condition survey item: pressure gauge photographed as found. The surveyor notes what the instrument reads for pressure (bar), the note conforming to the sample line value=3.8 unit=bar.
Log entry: value=1.8 unit=bar
